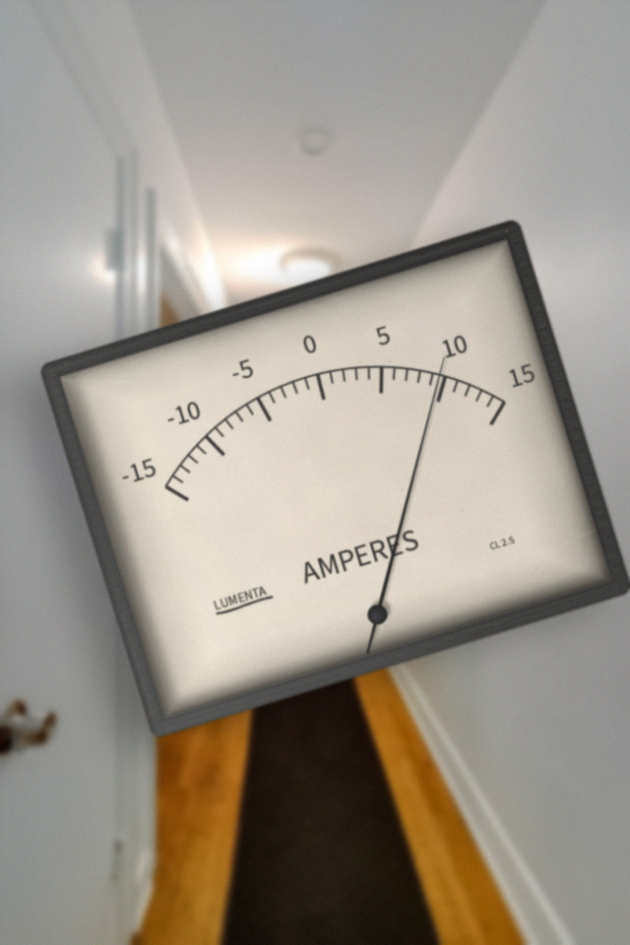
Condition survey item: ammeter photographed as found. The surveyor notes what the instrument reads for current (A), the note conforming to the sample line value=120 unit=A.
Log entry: value=9.5 unit=A
